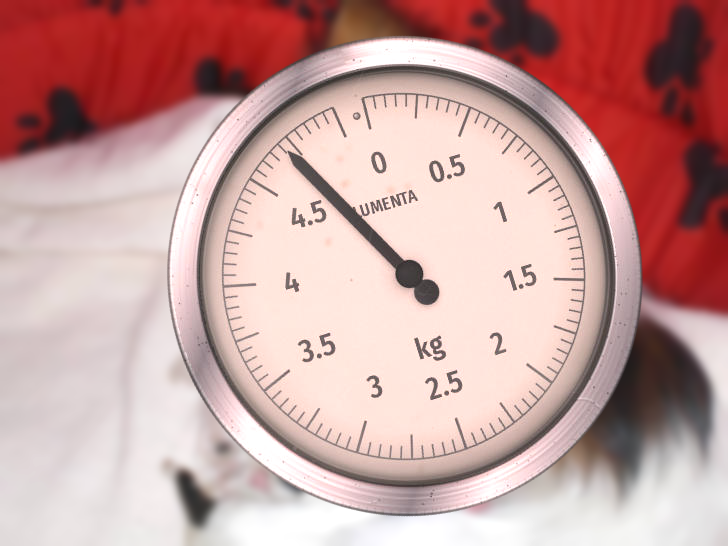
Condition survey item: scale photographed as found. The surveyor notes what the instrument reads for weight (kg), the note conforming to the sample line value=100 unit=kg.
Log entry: value=4.7 unit=kg
